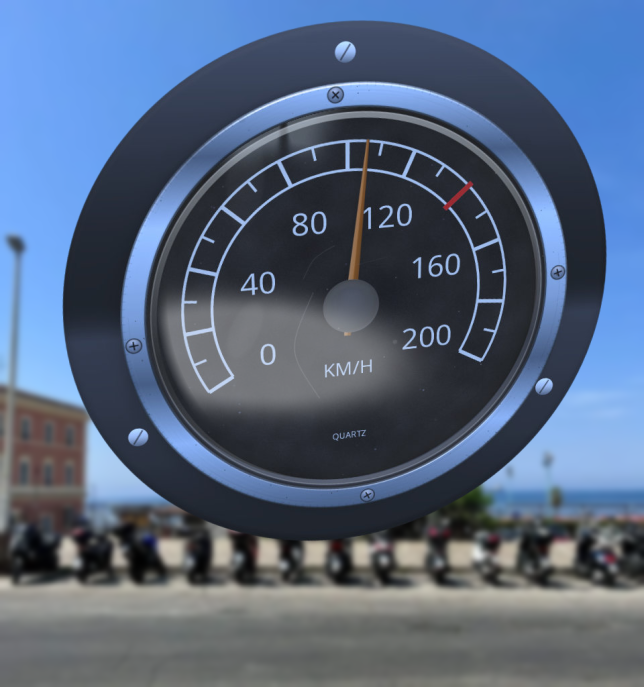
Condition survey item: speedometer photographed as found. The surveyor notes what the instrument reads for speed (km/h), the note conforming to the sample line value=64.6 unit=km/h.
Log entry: value=105 unit=km/h
